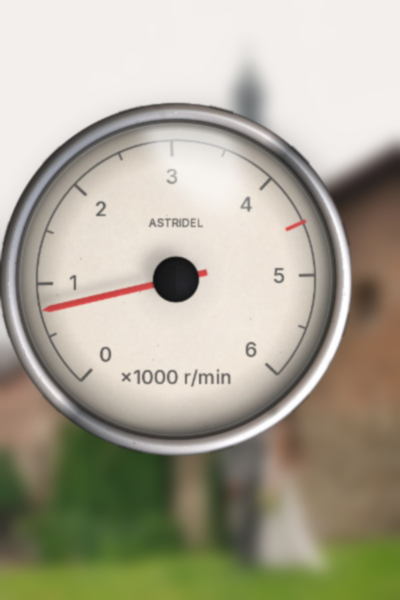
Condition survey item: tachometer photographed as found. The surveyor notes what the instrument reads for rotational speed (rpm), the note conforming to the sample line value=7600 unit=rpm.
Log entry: value=750 unit=rpm
